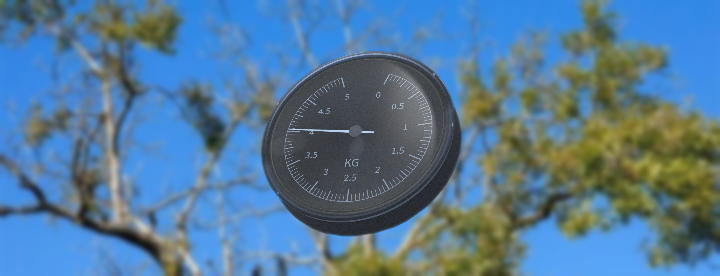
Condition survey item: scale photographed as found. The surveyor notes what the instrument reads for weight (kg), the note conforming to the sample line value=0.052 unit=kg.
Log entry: value=4 unit=kg
